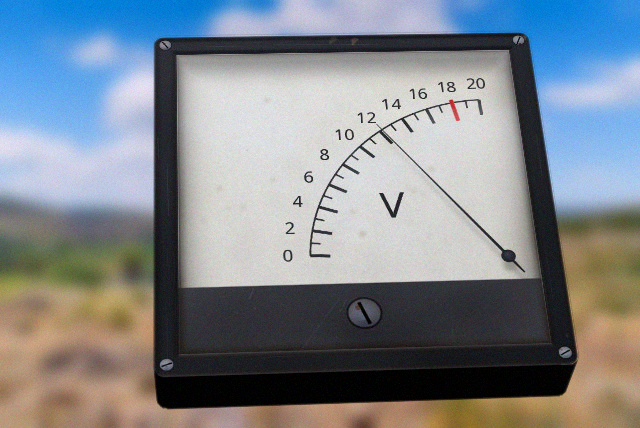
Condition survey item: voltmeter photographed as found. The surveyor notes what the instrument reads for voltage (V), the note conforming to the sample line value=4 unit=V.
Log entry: value=12 unit=V
